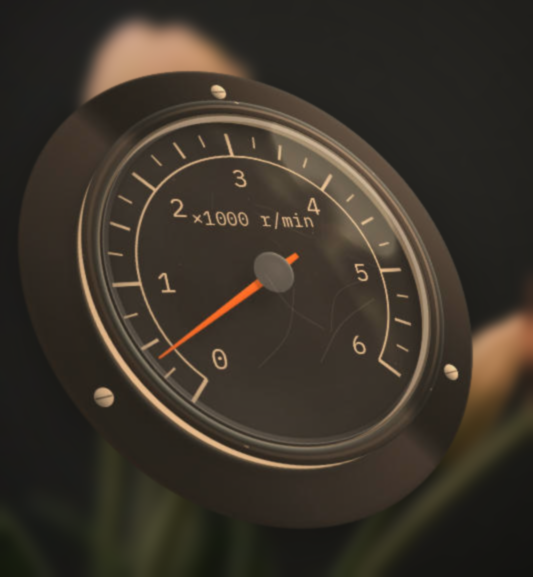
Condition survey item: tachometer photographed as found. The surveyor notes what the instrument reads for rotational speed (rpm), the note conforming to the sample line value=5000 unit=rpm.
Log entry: value=375 unit=rpm
